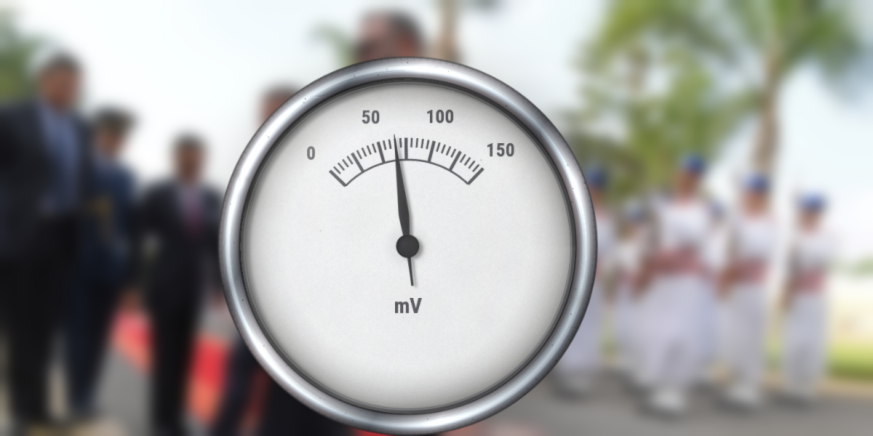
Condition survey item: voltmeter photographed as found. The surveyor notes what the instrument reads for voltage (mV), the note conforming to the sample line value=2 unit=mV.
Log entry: value=65 unit=mV
